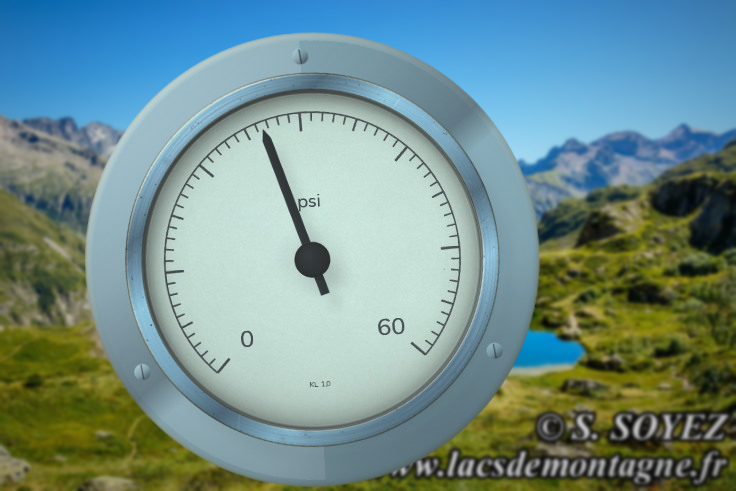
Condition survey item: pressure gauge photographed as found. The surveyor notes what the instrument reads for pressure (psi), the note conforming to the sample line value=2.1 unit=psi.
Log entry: value=26.5 unit=psi
